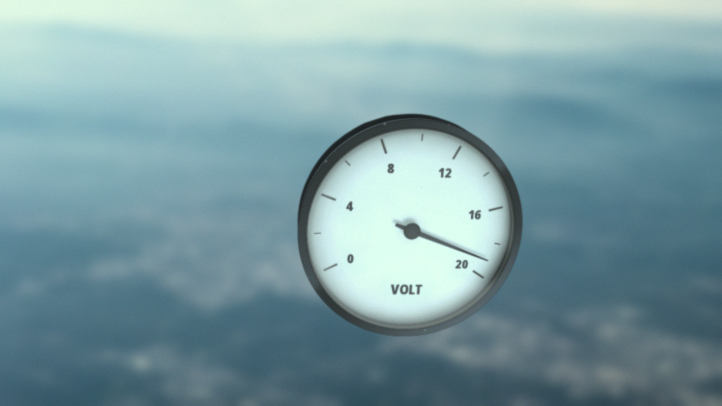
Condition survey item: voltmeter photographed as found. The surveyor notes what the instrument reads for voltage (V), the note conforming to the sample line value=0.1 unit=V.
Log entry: value=19 unit=V
